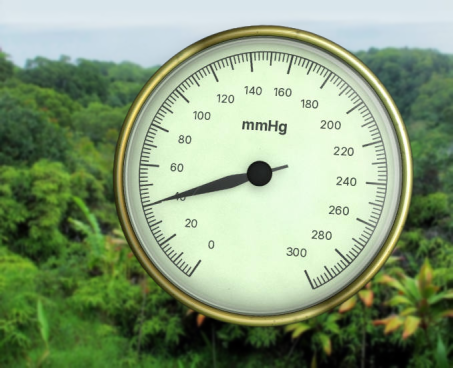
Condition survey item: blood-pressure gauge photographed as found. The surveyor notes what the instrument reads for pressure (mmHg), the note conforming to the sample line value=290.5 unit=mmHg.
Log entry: value=40 unit=mmHg
